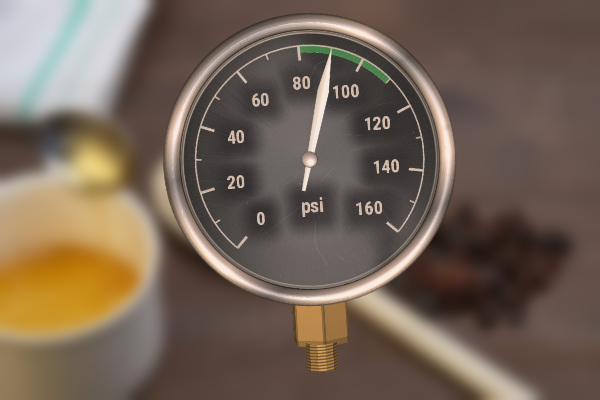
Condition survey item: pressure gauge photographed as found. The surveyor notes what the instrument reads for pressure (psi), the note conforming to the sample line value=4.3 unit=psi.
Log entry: value=90 unit=psi
